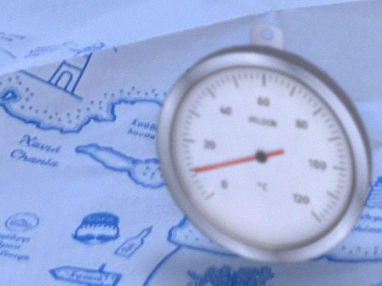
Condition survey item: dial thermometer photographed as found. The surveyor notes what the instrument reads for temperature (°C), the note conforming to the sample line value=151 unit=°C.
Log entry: value=10 unit=°C
